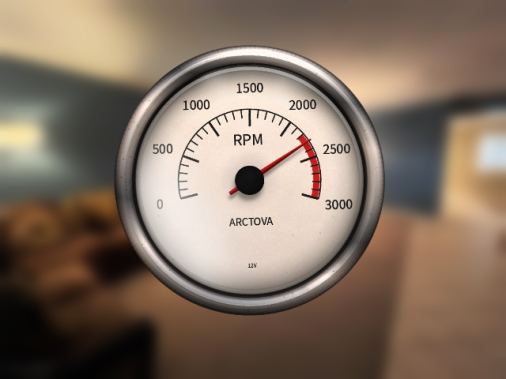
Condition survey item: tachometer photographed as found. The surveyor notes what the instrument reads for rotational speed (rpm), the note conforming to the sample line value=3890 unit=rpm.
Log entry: value=2300 unit=rpm
